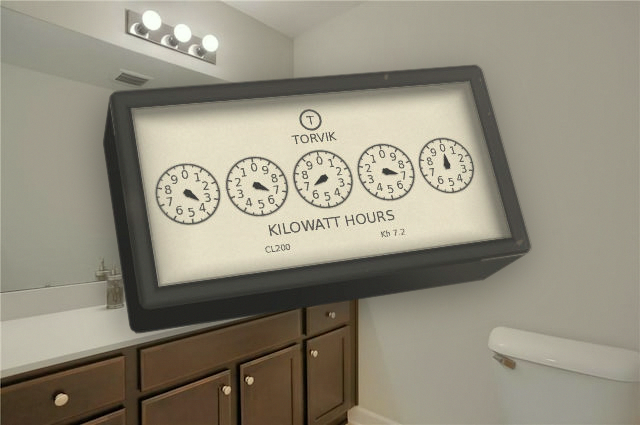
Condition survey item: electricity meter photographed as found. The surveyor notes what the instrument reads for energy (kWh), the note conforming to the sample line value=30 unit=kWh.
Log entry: value=36670 unit=kWh
